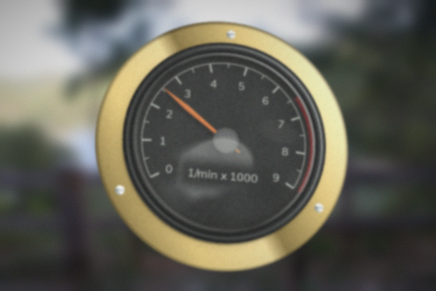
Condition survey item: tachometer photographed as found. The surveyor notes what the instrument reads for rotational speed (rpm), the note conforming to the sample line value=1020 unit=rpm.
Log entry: value=2500 unit=rpm
